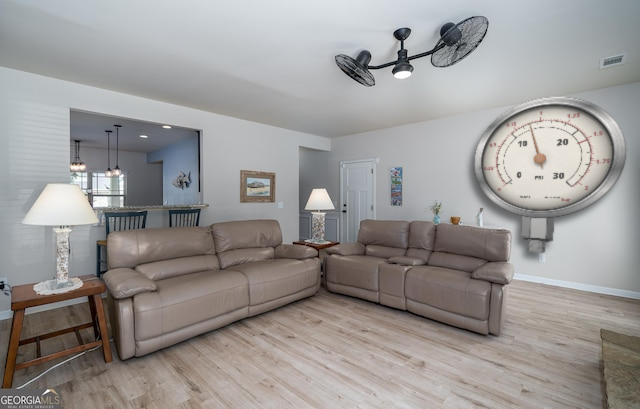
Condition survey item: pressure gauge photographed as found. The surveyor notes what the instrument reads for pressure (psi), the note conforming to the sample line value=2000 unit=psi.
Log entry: value=13 unit=psi
